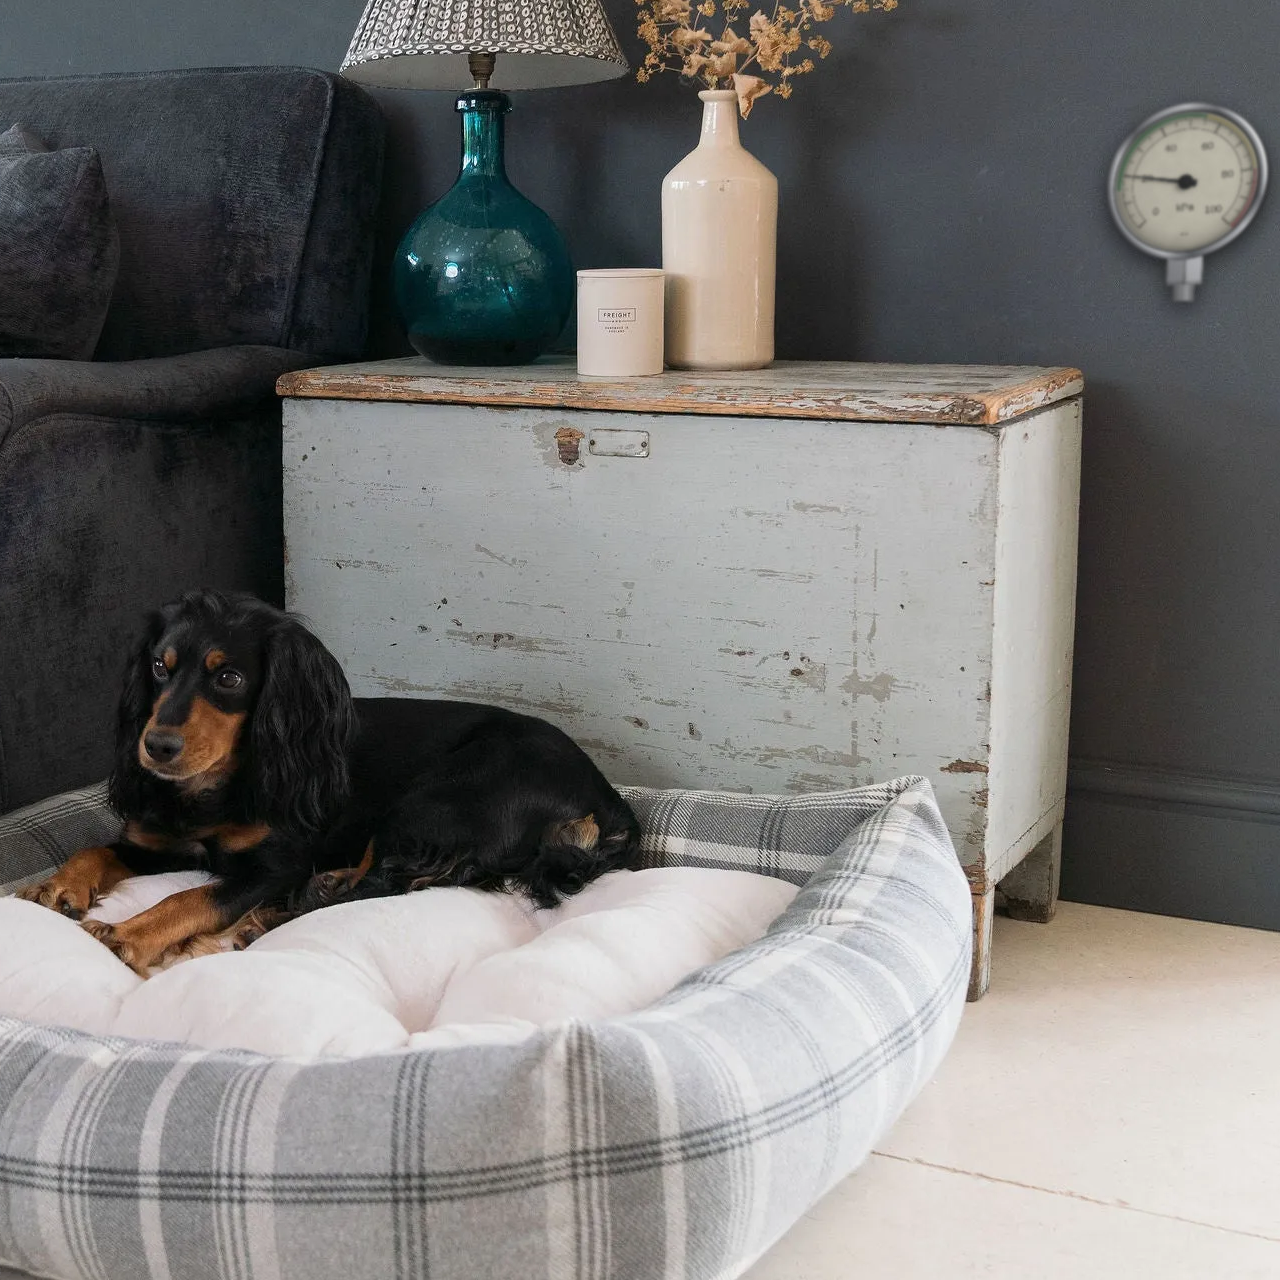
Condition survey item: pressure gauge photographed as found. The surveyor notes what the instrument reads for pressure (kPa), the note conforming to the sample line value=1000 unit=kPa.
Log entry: value=20 unit=kPa
